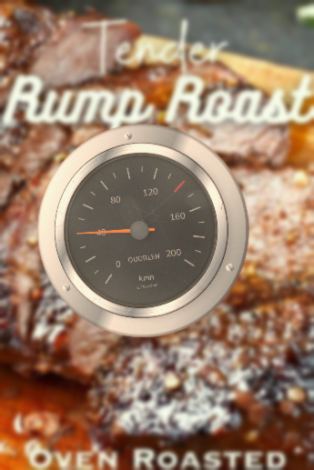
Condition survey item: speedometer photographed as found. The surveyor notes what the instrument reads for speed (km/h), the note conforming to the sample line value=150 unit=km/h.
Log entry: value=40 unit=km/h
